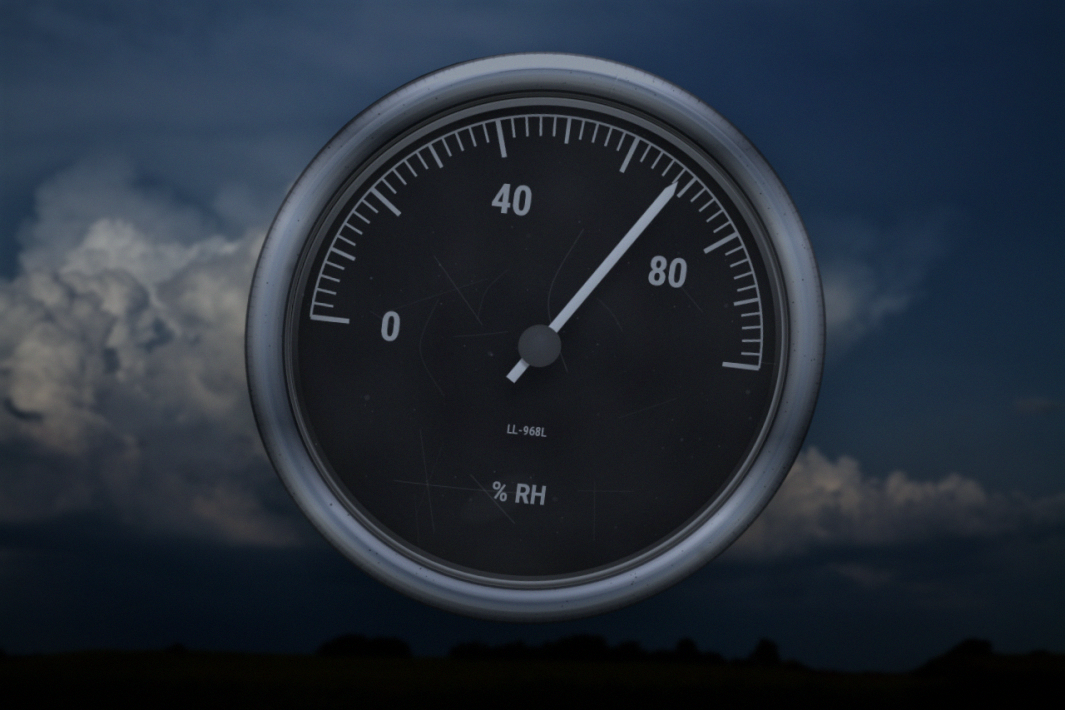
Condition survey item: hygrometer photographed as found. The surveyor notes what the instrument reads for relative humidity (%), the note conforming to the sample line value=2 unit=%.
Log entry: value=68 unit=%
